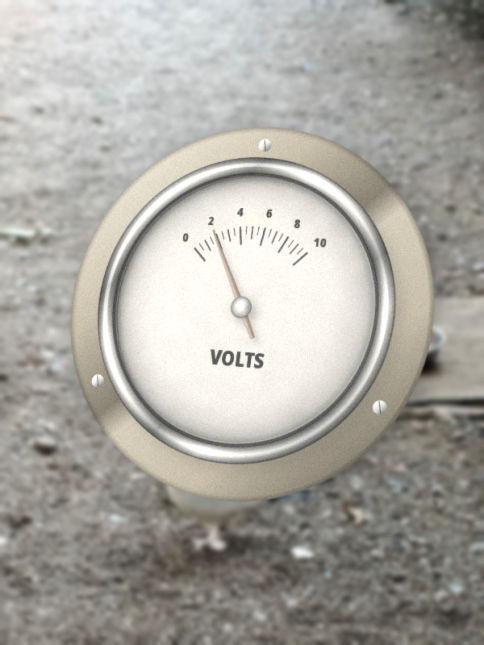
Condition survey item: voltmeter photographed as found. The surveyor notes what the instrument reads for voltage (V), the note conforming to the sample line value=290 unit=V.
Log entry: value=2 unit=V
